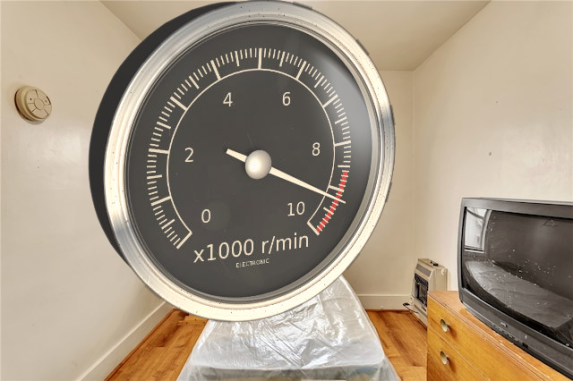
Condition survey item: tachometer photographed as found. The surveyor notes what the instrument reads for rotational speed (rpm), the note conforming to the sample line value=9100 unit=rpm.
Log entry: value=9200 unit=rpm
